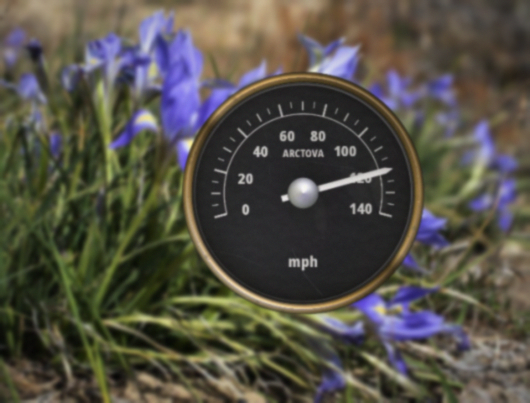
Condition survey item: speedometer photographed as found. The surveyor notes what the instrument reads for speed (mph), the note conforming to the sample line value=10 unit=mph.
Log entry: value=120 unit=mph
